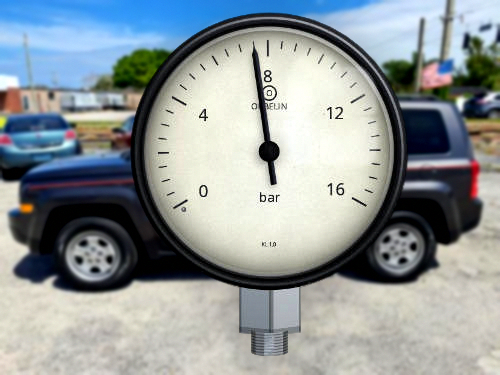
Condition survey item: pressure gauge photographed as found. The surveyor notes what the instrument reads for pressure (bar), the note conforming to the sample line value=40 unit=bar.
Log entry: value=7.5 unit=bar
